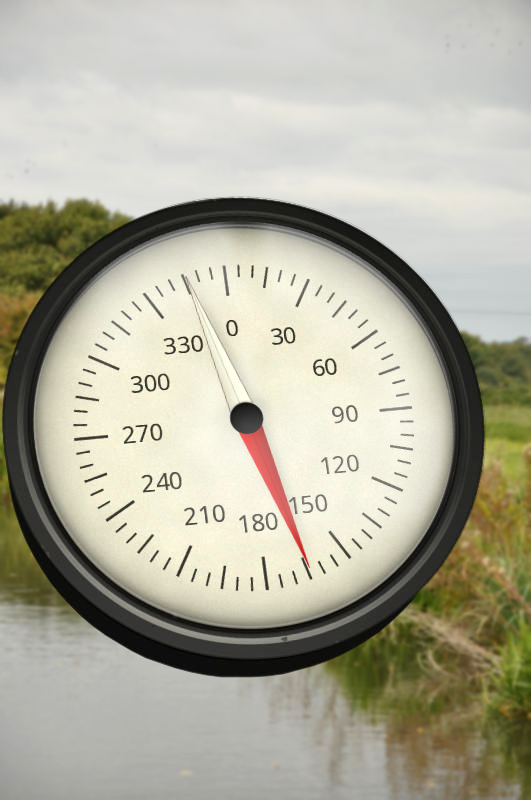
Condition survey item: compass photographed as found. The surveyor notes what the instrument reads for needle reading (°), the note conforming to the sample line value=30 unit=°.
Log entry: value=165 unit=°
